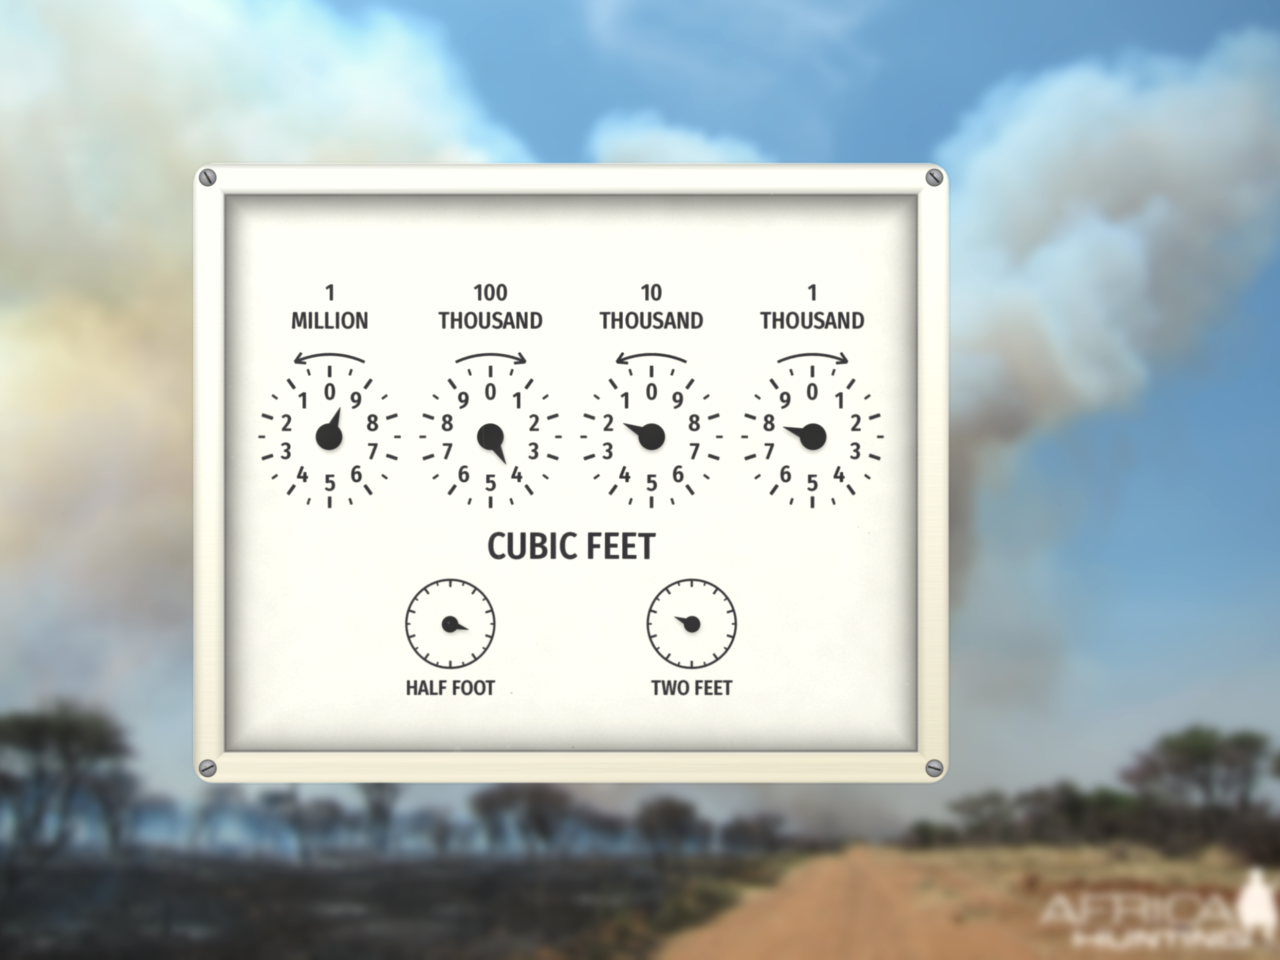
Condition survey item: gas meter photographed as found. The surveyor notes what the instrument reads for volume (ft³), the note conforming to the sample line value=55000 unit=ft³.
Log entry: value=941800 unit=ft³
